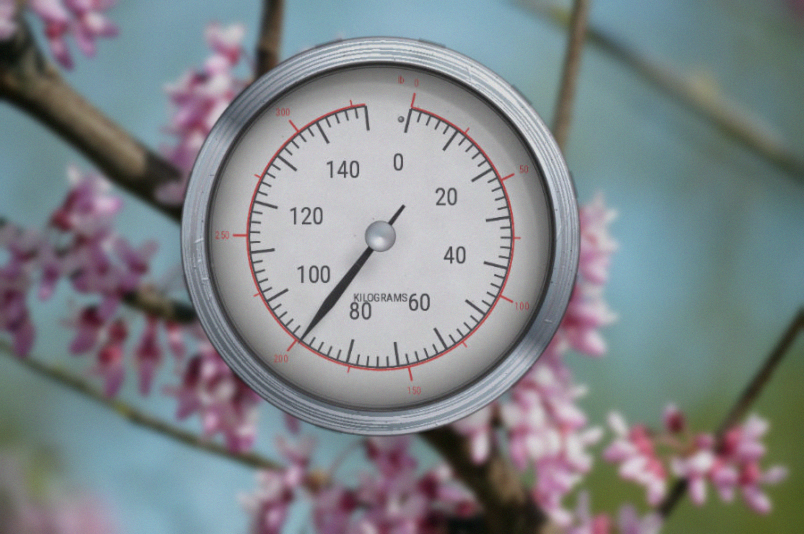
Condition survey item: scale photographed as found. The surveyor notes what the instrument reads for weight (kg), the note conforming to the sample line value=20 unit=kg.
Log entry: value=90 unit=kg
